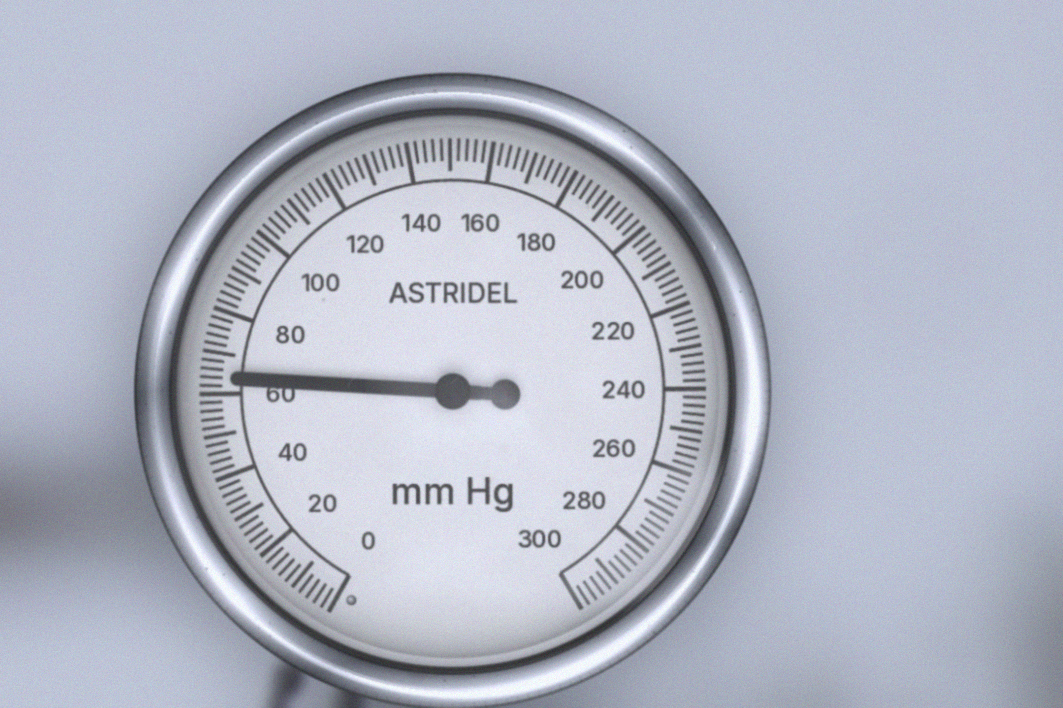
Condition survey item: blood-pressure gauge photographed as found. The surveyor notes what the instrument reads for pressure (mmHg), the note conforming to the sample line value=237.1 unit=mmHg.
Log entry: value=64 unit=mmHg
